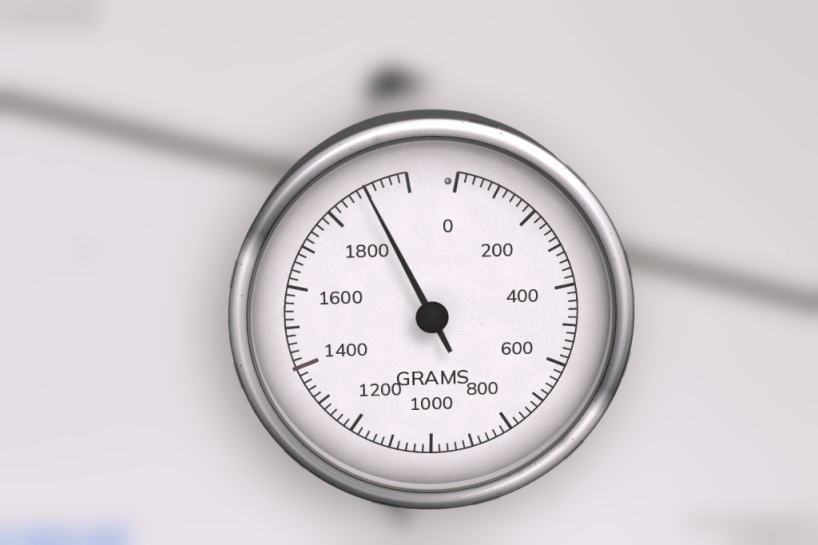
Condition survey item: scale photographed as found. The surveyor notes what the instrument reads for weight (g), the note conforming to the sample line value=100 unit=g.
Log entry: value=1900 unit=g
